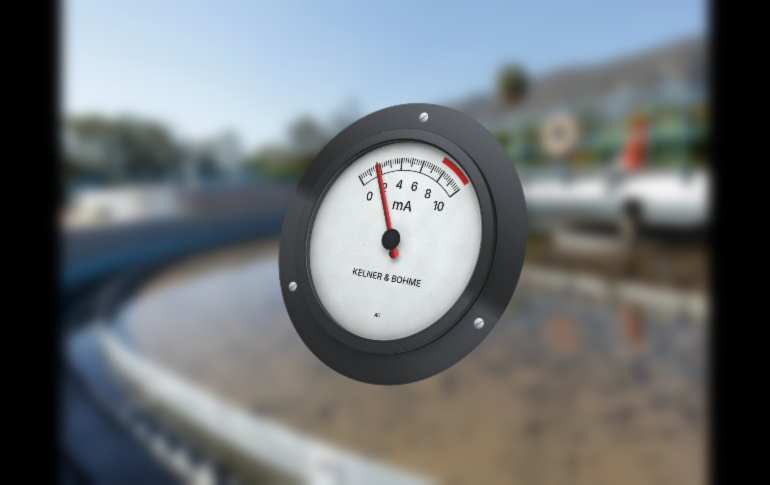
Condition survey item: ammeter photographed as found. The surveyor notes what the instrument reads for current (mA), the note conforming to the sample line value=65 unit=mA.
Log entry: value=2 unit=mA
